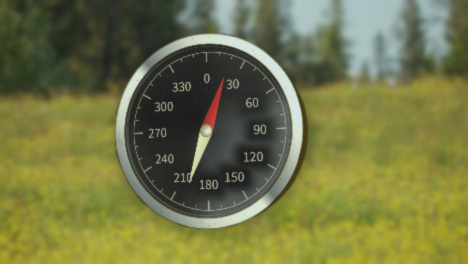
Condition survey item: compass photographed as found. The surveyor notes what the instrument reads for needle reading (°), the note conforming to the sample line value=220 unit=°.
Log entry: value=20 unit=°
